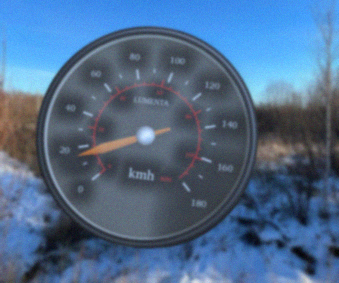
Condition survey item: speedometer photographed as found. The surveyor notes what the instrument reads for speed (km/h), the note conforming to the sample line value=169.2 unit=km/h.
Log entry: value=15 unit=km/h
